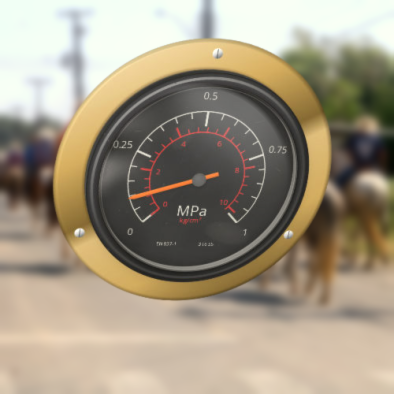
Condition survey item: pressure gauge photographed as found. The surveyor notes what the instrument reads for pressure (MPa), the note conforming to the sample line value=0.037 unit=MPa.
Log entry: value=0.1 unit=MPa
